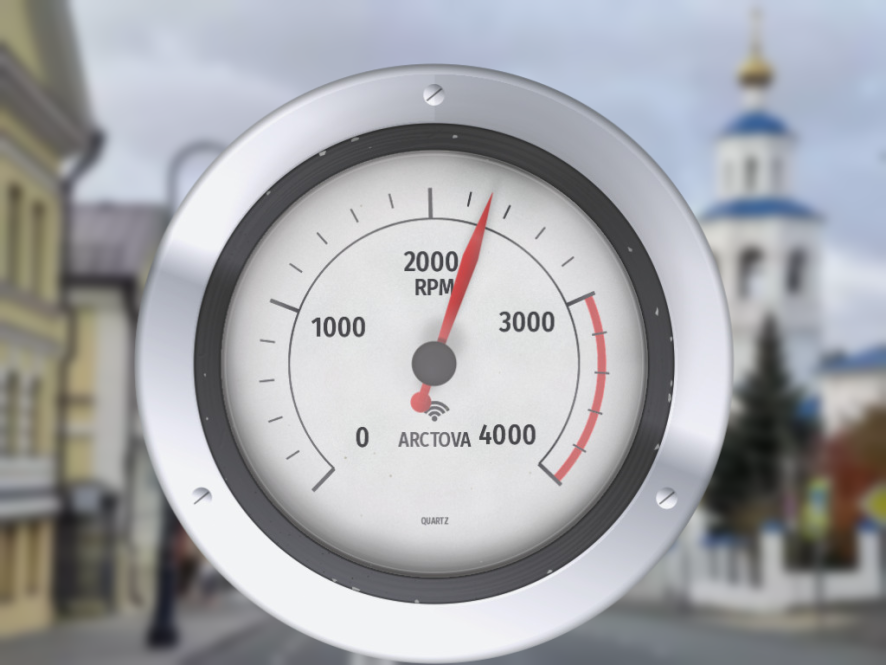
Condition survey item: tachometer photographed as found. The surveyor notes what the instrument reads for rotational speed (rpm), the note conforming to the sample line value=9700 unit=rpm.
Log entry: value=2300 unit=rpm
